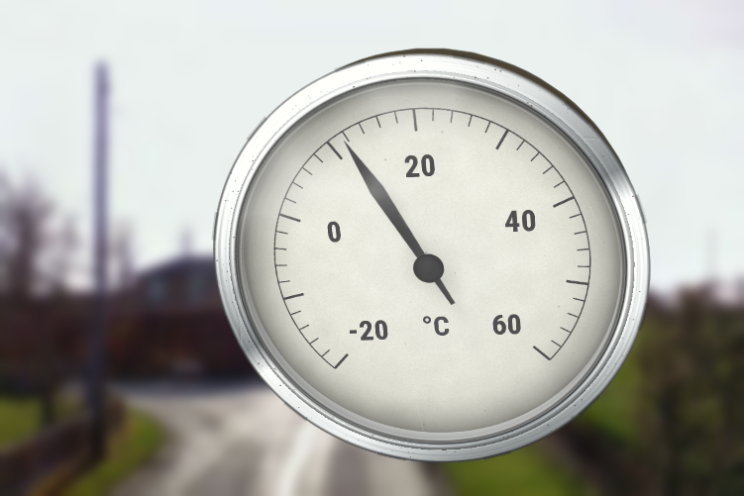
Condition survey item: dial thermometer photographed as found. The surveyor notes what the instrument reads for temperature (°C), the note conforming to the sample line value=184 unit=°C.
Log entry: value=12 unit=°C
